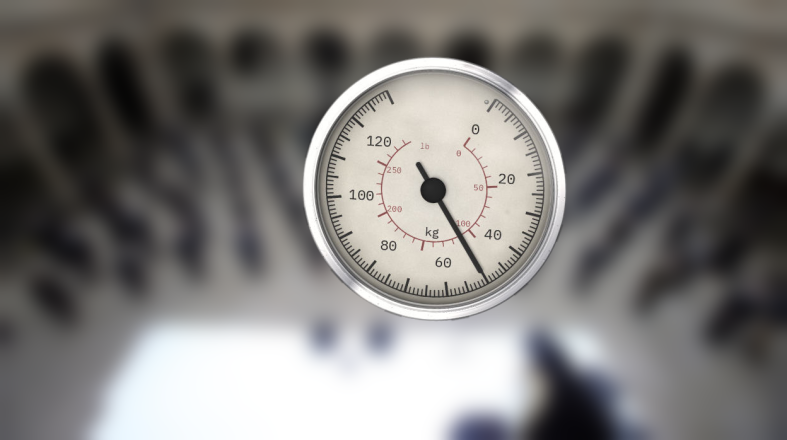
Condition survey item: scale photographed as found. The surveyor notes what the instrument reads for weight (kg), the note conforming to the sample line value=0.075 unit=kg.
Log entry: value=50 unit=kg
